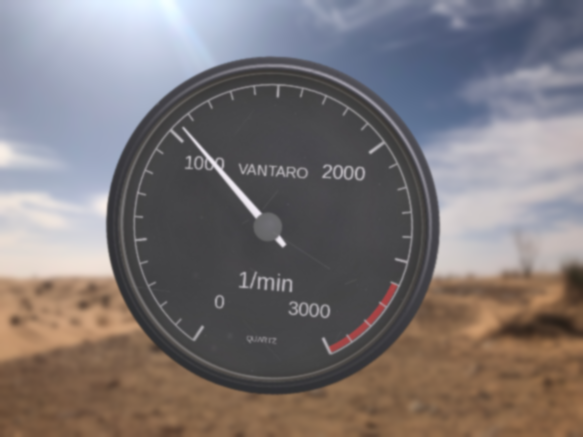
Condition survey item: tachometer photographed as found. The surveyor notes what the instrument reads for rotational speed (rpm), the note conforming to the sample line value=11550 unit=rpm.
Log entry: value=1050 unit=rpm
